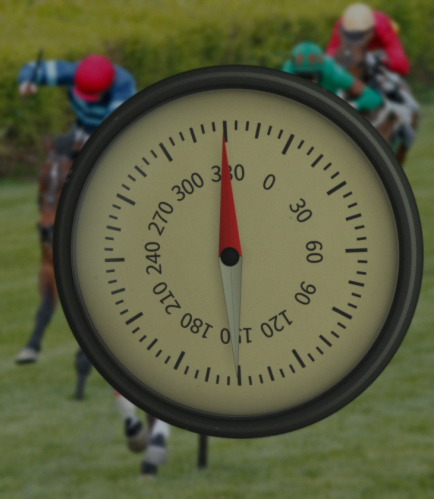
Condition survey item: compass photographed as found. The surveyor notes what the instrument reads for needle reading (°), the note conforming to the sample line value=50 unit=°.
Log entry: value=330 unit=°
